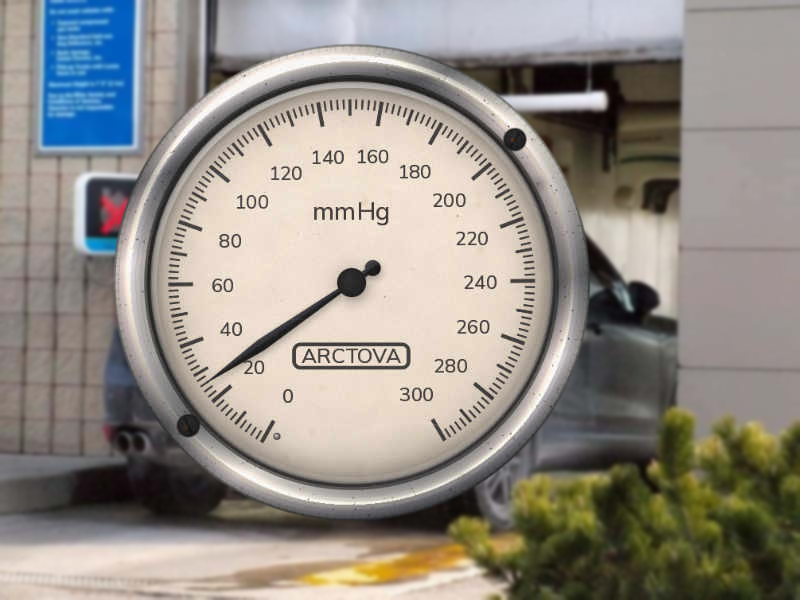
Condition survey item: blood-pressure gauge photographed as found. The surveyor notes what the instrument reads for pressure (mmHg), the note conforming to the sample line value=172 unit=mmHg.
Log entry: value=26 unit=mmHg
